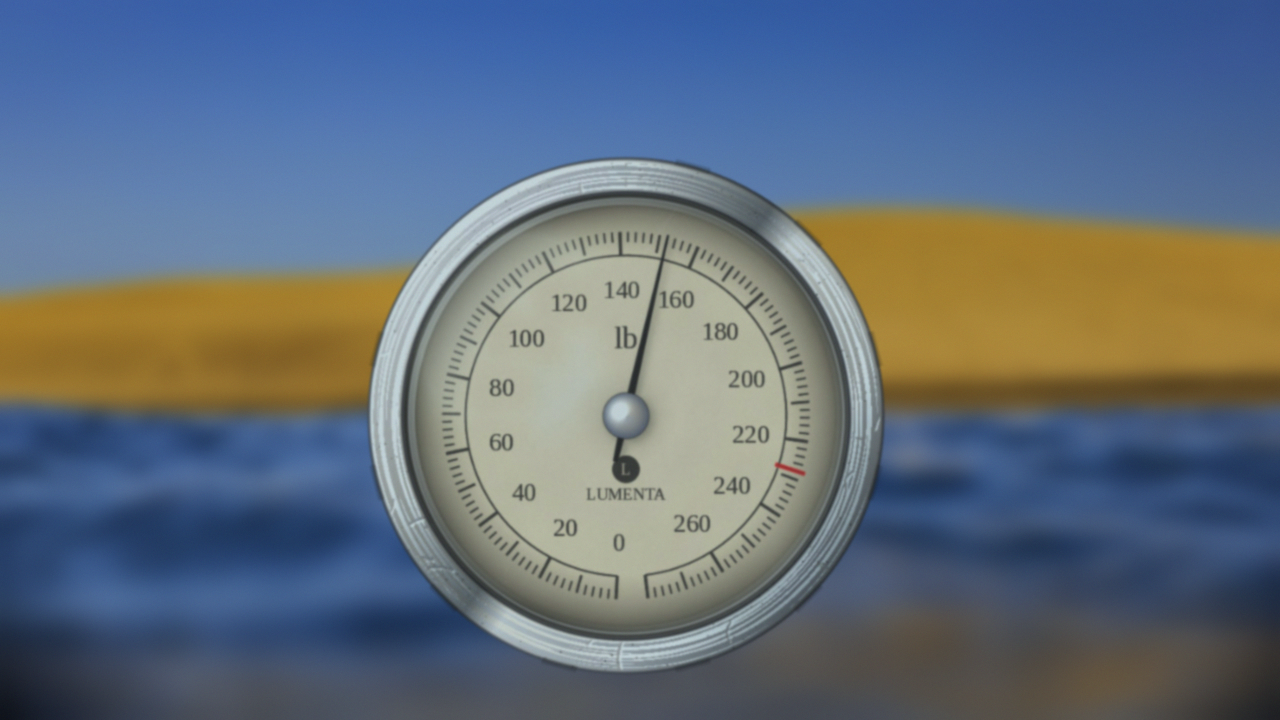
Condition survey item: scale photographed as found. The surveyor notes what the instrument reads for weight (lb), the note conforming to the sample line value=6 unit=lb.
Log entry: value=152 unit=lb
